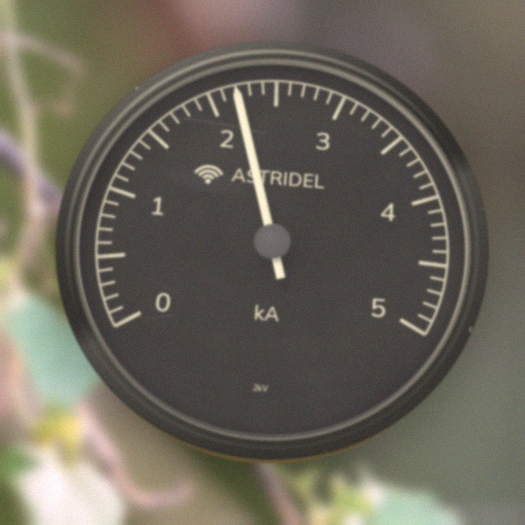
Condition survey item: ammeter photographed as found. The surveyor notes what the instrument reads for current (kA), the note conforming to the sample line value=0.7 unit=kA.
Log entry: value=2.2 unit=kA
